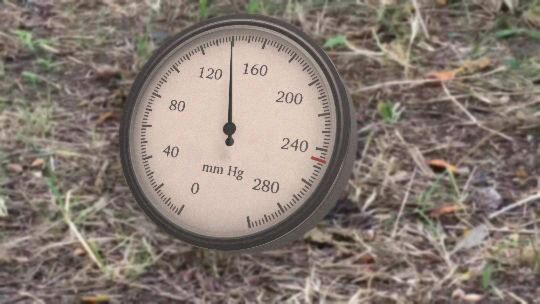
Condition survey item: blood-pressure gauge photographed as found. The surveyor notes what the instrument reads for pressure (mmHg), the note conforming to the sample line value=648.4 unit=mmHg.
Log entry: value=140 unit=mmHg
